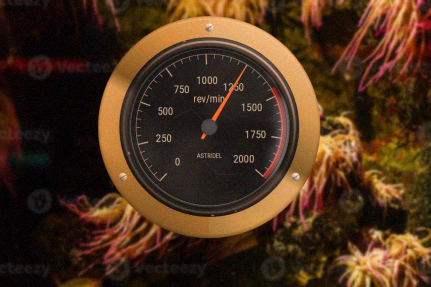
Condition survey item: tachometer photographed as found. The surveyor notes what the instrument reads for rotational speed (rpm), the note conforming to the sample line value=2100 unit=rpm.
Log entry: value=1250 unit=rpm
